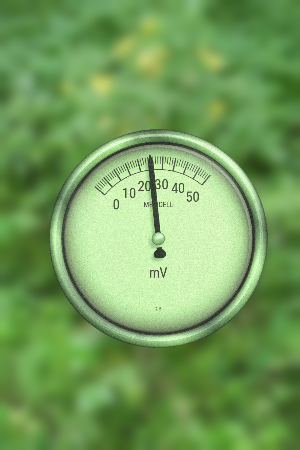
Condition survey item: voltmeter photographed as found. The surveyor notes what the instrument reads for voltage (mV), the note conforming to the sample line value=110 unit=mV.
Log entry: value=25 unit=mV
